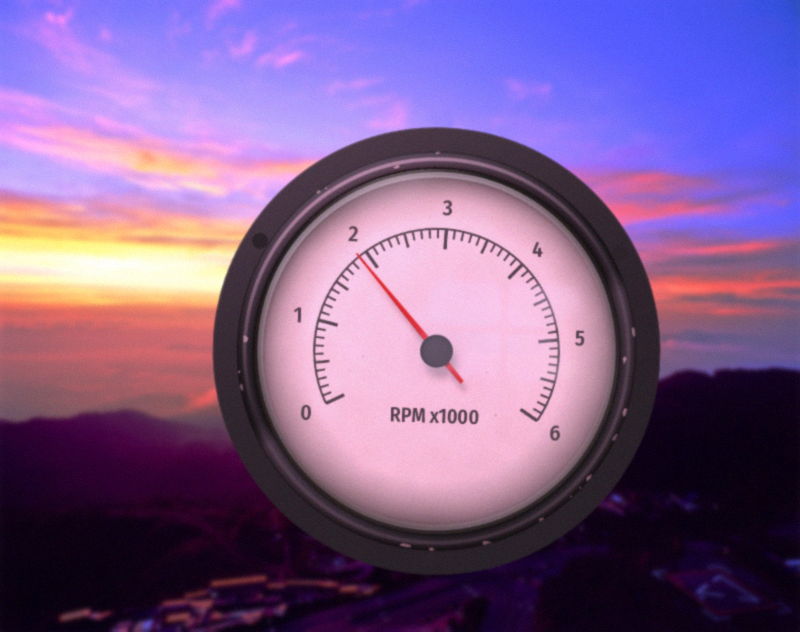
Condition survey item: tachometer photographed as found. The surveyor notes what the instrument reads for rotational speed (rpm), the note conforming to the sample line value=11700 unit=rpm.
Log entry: value=1900 unit=rpm
